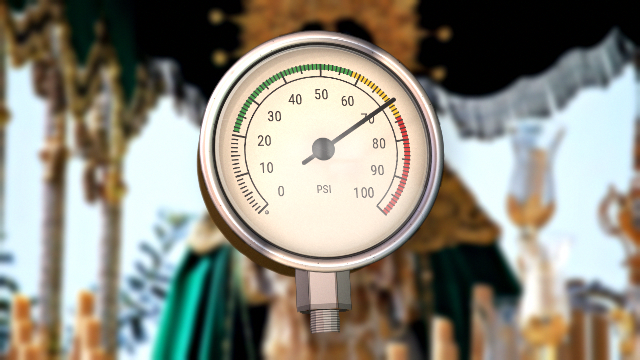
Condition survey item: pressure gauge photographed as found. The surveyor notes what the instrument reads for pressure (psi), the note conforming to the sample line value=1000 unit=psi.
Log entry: value=70 unit=psi
